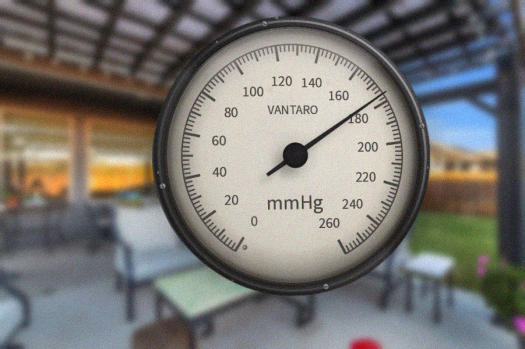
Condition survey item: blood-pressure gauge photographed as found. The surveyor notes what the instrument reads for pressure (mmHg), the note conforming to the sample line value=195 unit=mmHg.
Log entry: value=176 unit=mmHg
